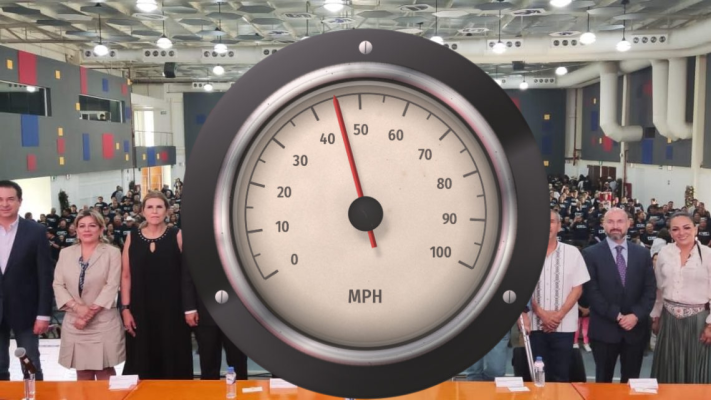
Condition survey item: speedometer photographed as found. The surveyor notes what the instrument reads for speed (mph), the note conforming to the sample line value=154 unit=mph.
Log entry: value=45 unit=mph
